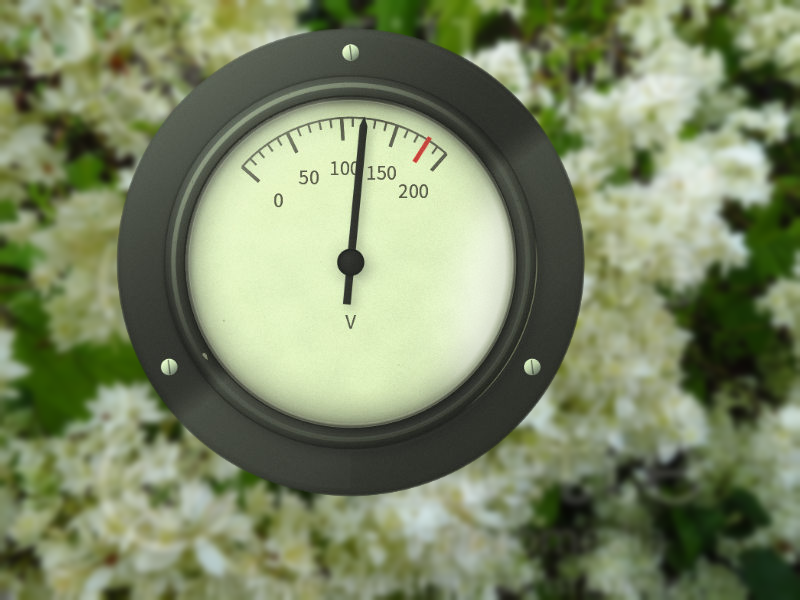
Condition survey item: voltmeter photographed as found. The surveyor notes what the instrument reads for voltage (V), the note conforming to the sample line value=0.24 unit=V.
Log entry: value=120 unit=V
